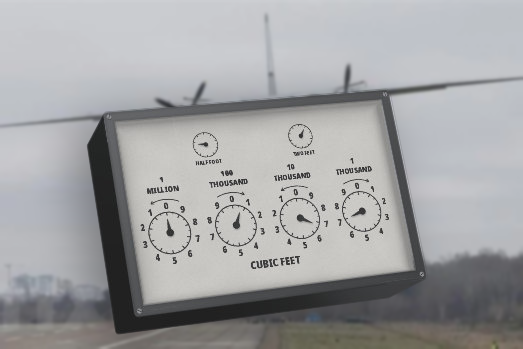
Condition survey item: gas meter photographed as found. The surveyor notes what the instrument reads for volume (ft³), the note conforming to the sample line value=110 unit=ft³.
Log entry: value=6700 unit=ft³
